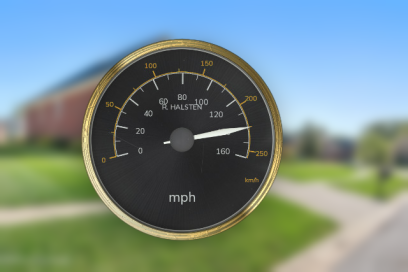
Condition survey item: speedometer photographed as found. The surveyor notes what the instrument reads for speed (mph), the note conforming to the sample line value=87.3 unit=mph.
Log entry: value=140 unit=mph
